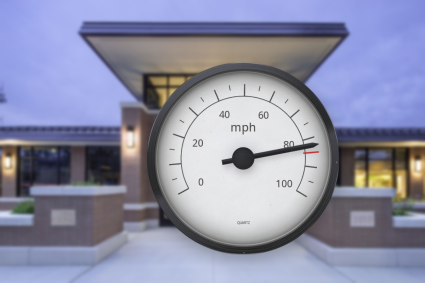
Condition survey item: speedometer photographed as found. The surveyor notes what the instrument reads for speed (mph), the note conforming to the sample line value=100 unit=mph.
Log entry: value=82.5 unit=mph
